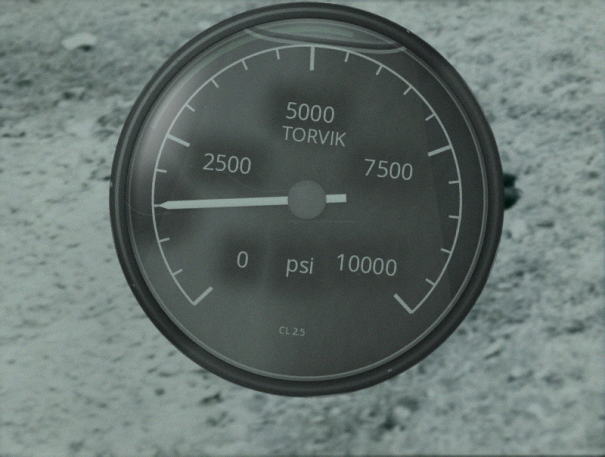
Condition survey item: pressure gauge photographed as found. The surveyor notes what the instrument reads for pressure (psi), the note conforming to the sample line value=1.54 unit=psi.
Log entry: value=1500 unit=psi
